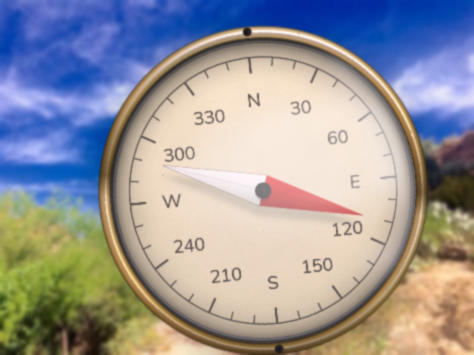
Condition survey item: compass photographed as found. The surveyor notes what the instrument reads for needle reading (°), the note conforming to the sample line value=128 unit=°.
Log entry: value=110 unit=°
